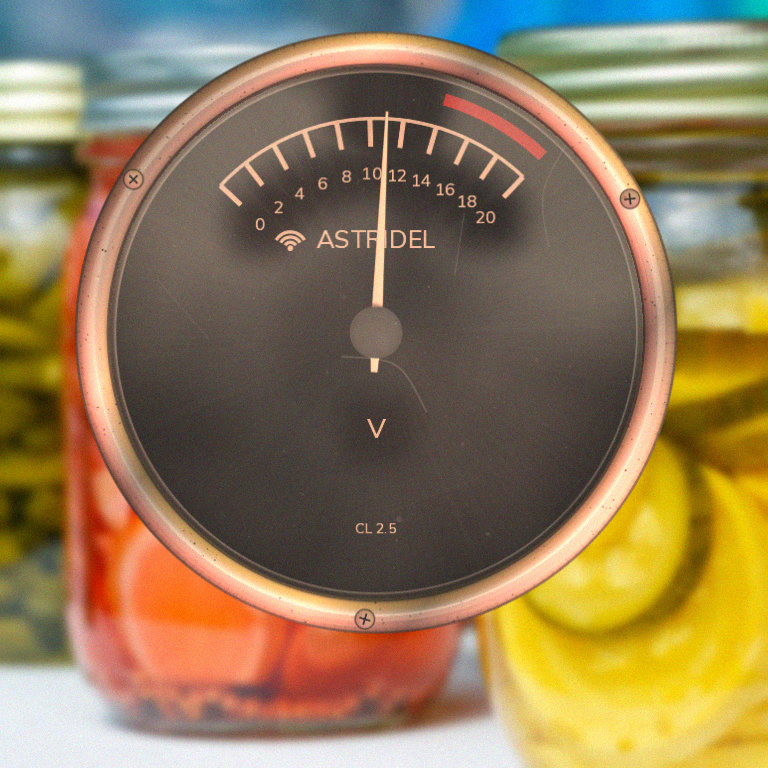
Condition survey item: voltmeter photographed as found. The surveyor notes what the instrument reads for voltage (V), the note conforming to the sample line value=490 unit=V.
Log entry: value=11 unit=V
